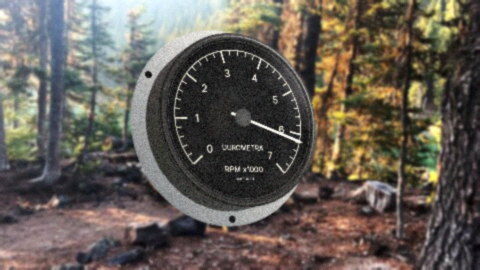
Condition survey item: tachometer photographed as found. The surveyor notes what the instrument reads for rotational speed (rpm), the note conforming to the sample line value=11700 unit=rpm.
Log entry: value=6200 unit=rpm
